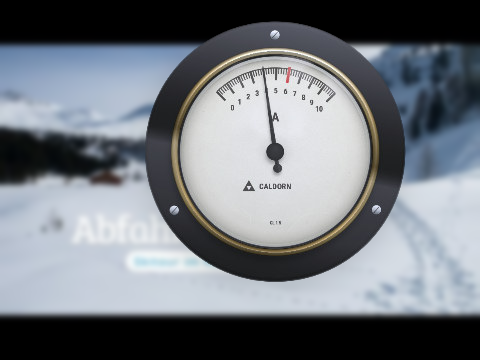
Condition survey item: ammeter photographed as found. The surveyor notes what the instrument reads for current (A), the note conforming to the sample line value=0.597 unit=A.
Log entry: value=4 unit=A
